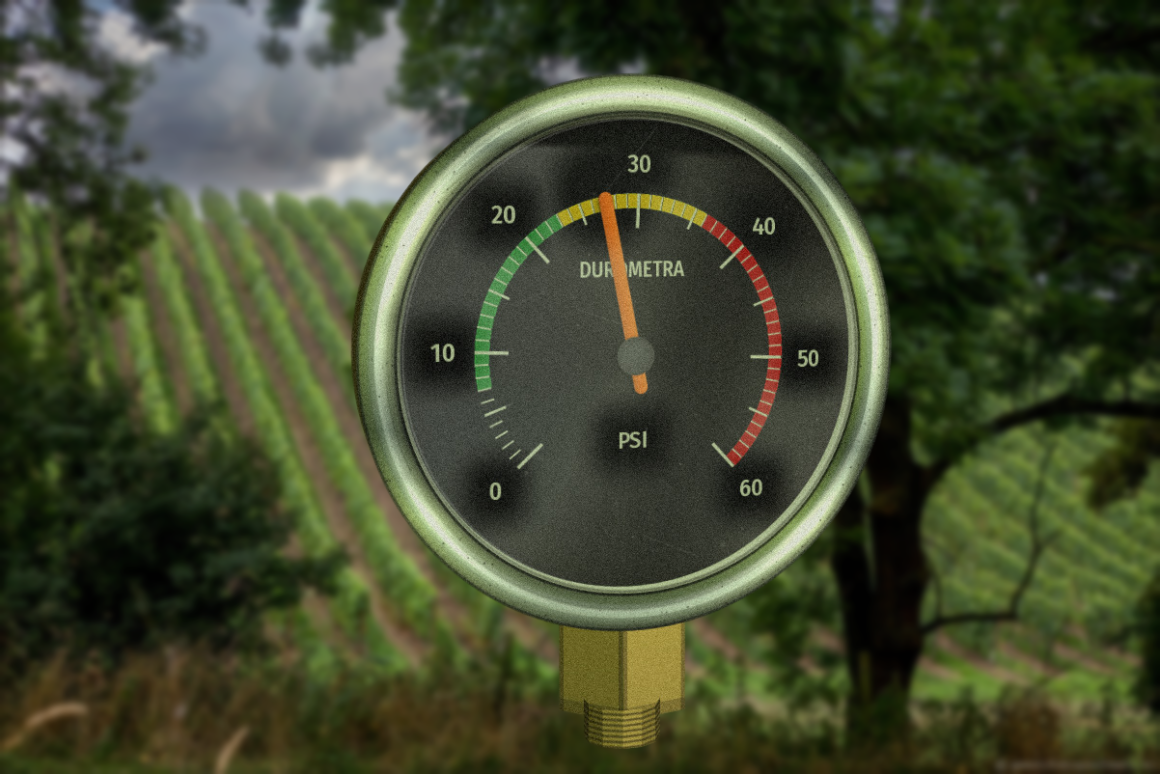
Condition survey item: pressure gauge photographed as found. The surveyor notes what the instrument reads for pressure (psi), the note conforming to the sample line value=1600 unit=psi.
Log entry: value=27 unit=psi
